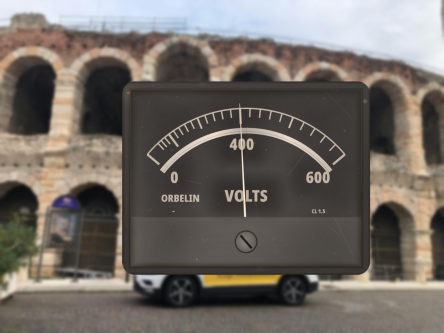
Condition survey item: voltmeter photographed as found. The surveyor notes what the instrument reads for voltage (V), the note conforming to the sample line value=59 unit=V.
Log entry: value=400 unit=V
